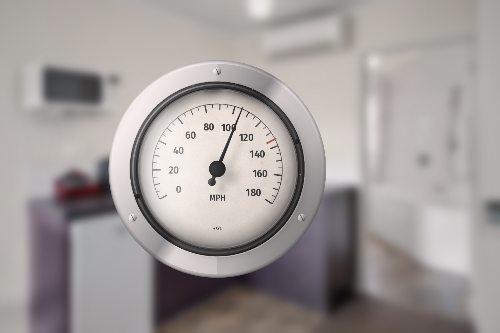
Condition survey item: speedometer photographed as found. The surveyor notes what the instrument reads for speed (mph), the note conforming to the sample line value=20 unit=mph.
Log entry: value=105 unit=mph
